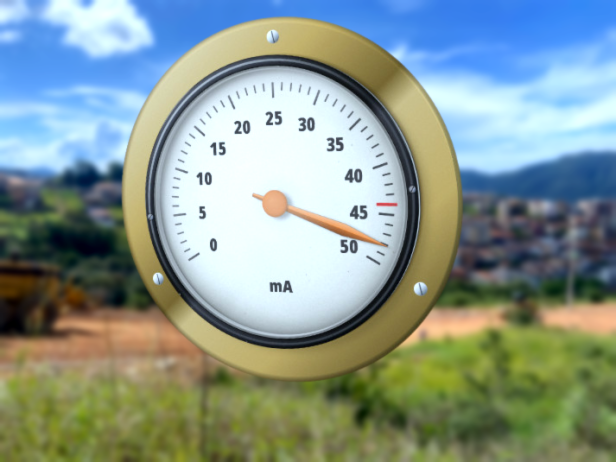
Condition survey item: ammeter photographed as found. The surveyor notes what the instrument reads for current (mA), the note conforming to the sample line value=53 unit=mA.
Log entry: value=48 unit=mA
